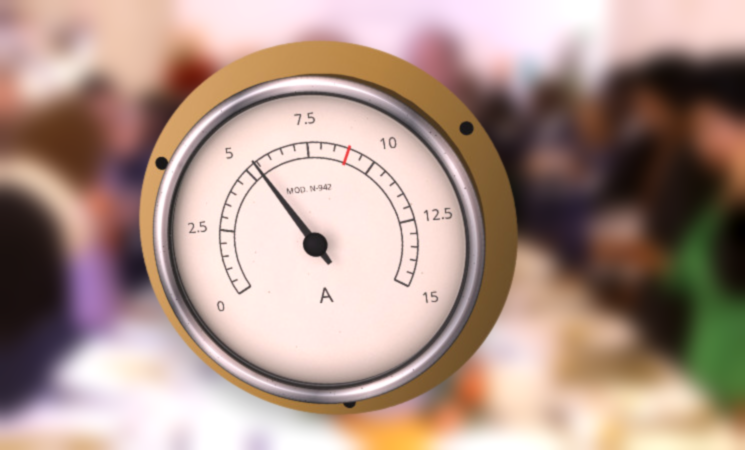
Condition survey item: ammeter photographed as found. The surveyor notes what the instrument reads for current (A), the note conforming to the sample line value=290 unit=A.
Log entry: value=5.5 unit=A
